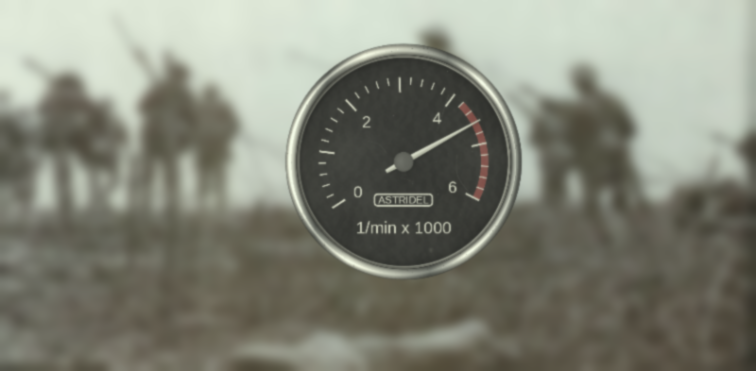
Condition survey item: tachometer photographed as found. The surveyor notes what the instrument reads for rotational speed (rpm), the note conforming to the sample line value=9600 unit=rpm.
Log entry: value=4600 unit=rpm
